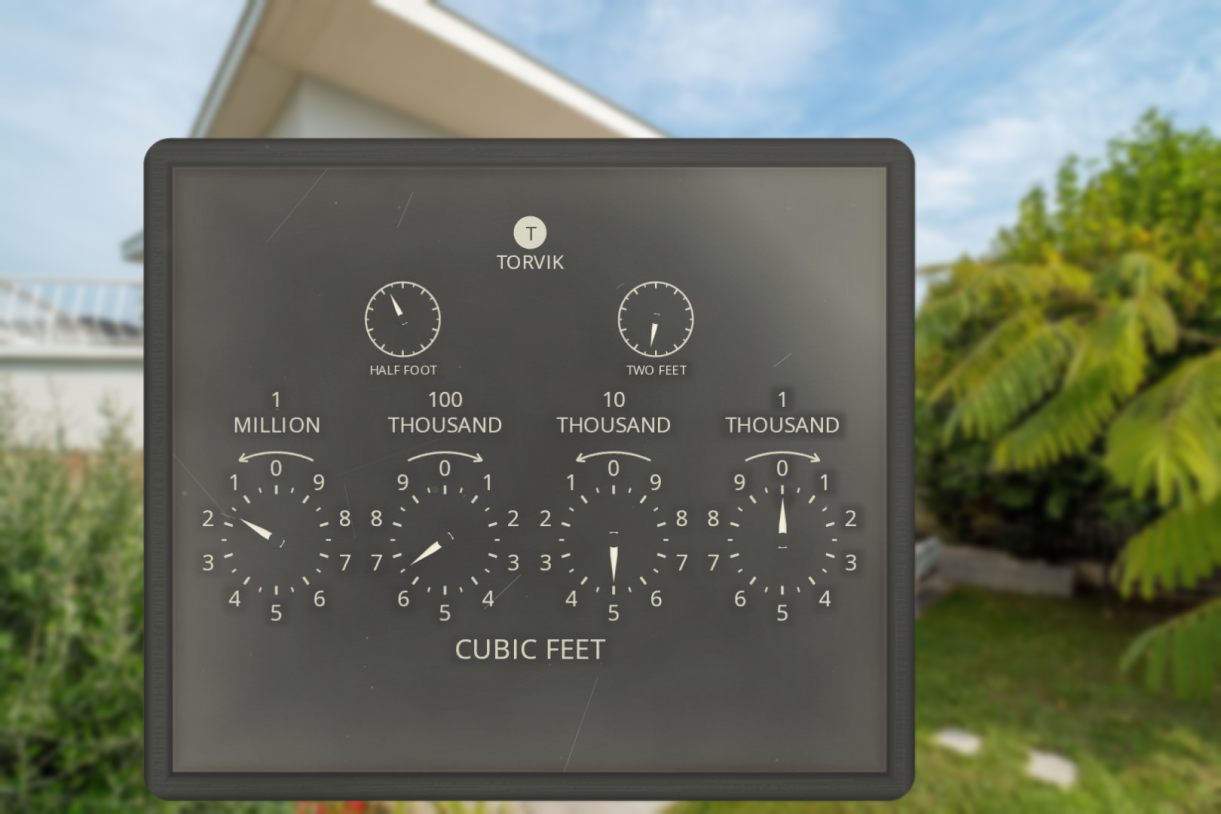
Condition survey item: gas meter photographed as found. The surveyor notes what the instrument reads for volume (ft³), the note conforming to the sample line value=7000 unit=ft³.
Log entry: value=165000 unit=ft³
